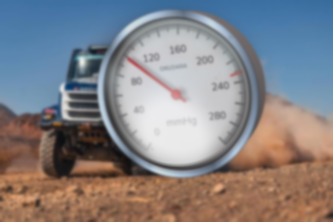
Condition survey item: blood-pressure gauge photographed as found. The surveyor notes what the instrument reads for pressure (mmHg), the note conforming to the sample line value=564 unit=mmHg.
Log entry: value=100 unit=mmHg
